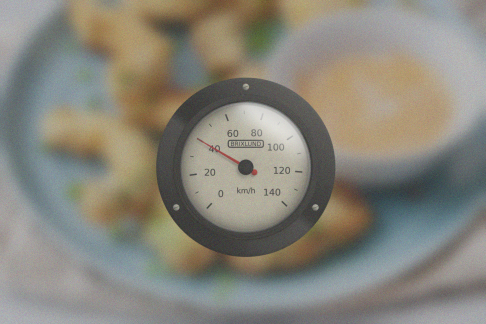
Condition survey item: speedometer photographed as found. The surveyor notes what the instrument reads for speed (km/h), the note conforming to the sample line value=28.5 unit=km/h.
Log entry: value=40 unit=km/h
